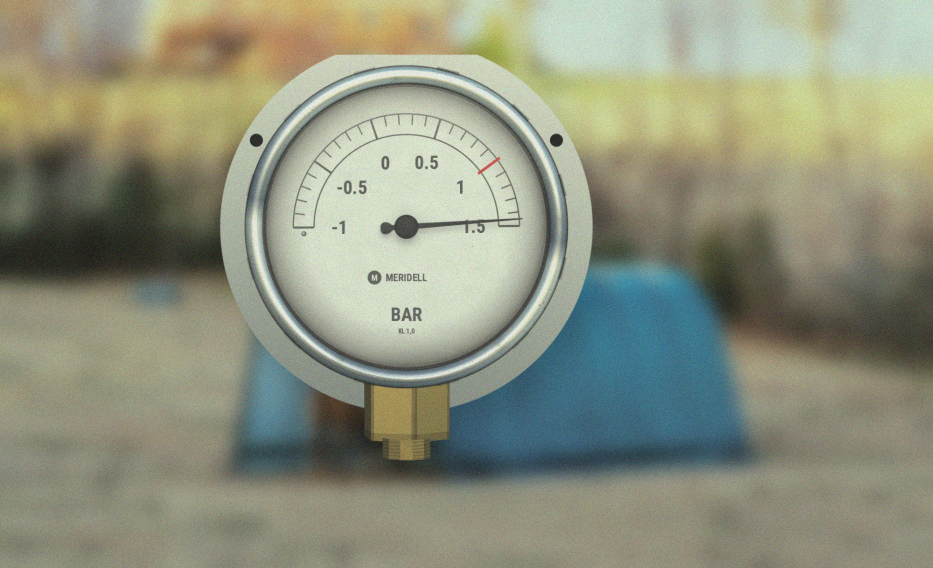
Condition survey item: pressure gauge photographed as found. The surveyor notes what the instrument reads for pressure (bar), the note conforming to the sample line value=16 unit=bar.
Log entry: value=1.45 unit=bar
